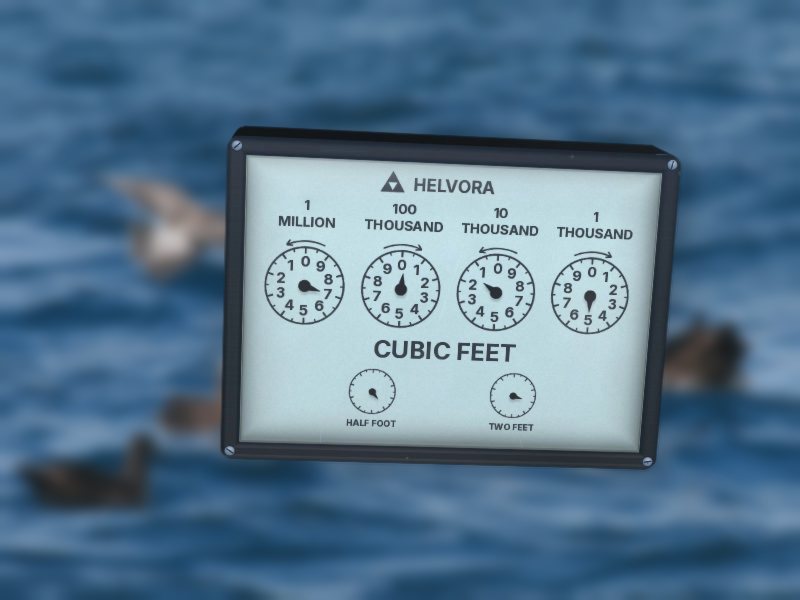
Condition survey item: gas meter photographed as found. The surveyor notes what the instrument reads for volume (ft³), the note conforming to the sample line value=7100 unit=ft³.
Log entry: value=701500 unit=ft³
